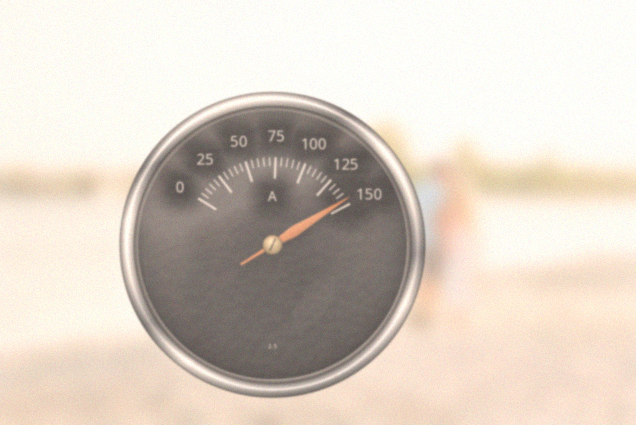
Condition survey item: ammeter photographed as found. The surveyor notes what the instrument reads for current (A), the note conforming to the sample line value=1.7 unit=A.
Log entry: value=145 unit=A
